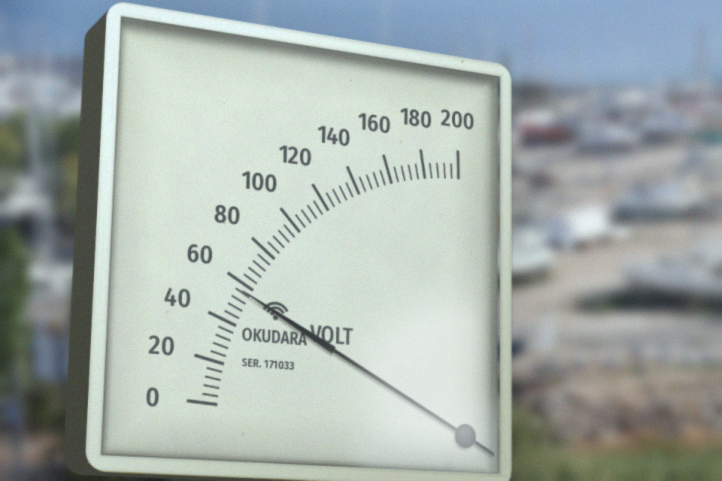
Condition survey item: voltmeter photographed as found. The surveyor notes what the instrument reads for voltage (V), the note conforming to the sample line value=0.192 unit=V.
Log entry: value=56 unit=V
